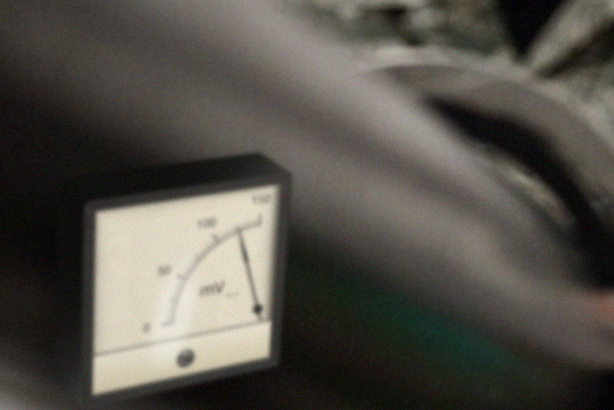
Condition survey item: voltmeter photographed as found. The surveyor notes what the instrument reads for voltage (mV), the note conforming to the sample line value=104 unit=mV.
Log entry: value=125 unit=mV
